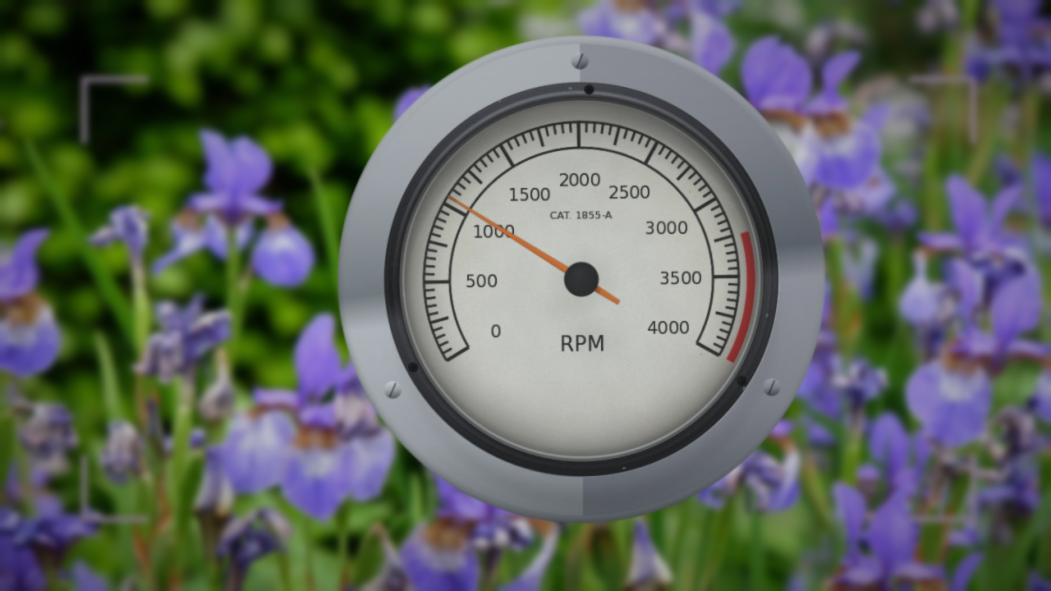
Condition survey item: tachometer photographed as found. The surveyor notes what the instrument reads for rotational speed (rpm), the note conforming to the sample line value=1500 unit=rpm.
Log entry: value=1050 unit=rpm
